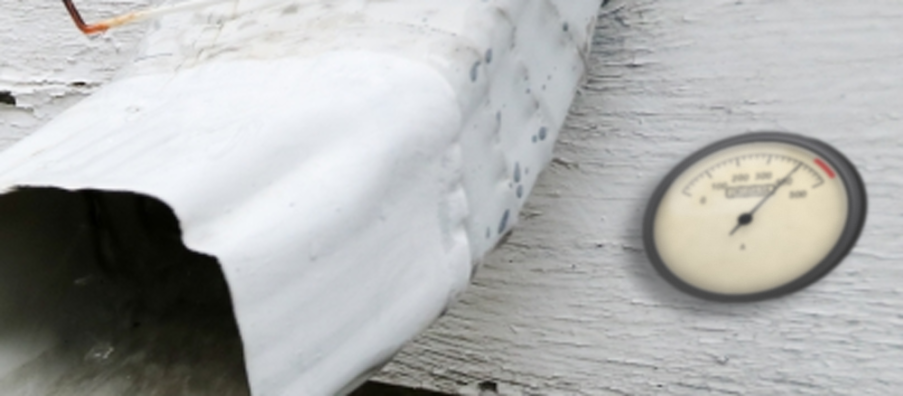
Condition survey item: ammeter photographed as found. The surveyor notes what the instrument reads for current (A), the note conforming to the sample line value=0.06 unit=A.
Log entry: value=400 unit=A
